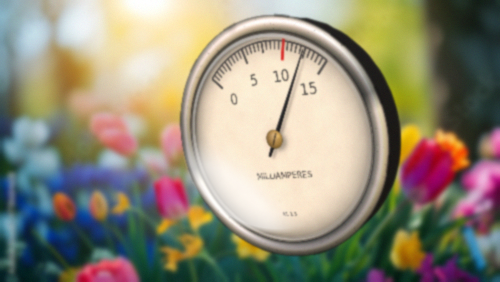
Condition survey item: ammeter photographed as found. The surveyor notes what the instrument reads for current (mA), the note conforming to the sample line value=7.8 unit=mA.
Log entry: value=12.5 unit=mA
